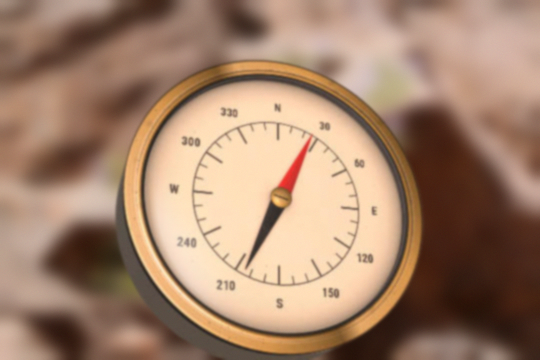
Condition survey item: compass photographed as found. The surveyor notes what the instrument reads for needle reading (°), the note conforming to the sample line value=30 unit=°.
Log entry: value=25 unit=°
